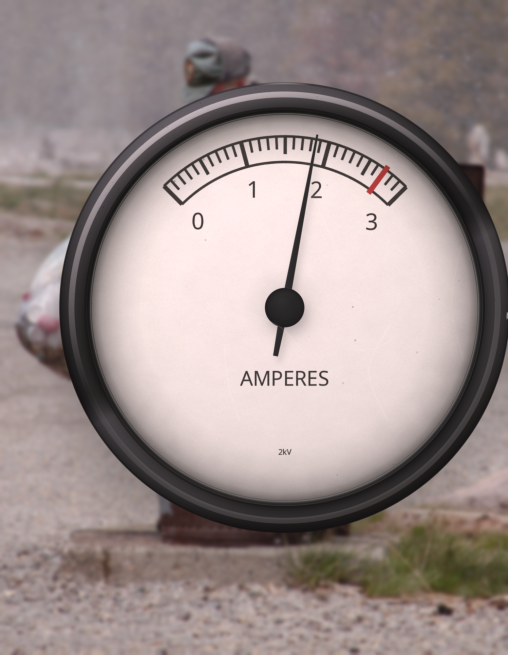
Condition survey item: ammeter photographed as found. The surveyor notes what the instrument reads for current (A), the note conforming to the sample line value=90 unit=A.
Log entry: value=1.85 unit=A
